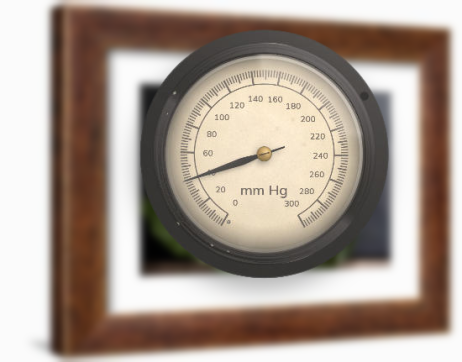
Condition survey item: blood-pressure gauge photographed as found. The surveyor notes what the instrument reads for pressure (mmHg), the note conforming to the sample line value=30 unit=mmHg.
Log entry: value=40 unit=mmHg
